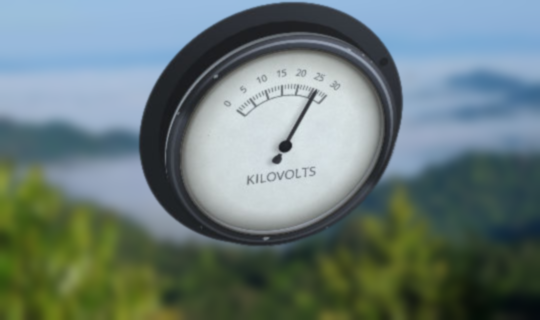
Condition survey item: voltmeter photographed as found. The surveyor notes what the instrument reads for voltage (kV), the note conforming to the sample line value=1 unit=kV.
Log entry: value=25 unit=kV
